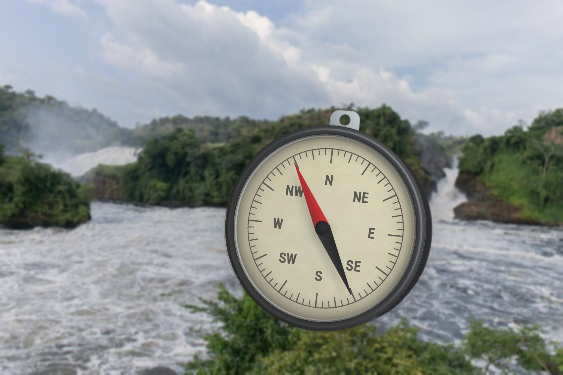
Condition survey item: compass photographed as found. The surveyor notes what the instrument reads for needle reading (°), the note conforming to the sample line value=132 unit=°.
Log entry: value=330 unit=°
